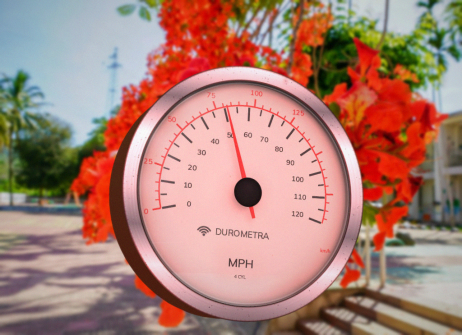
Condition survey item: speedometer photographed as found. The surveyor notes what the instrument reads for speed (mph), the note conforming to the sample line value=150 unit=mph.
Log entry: value=50 unit=mph
